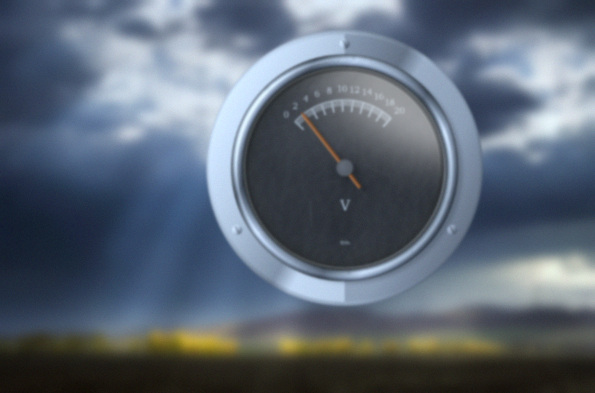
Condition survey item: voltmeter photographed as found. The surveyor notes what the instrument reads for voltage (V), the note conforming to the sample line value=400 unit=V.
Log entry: value=2 unit=V
